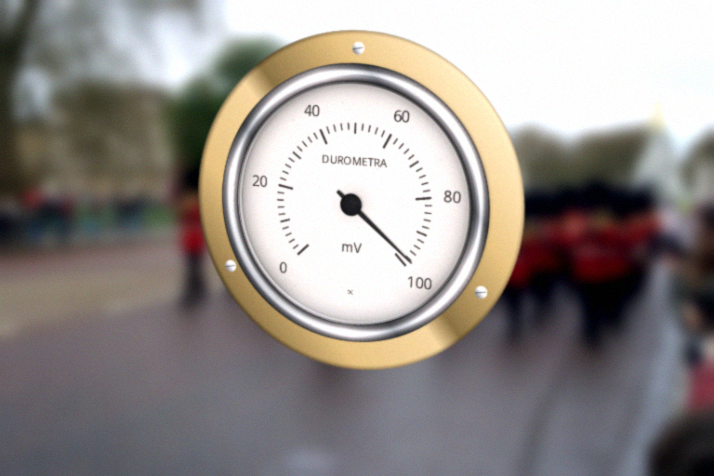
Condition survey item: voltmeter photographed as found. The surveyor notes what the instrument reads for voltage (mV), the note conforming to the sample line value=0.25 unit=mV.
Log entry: value=98 unit=mV
